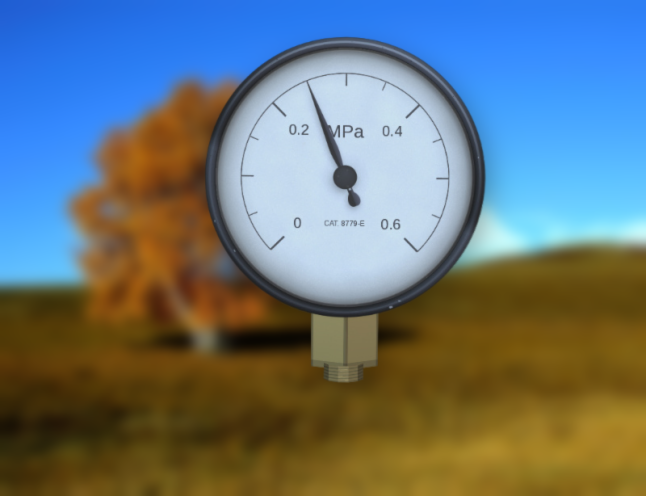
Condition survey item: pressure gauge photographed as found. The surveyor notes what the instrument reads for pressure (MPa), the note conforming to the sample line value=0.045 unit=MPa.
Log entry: value=0.25 unit=MPa
